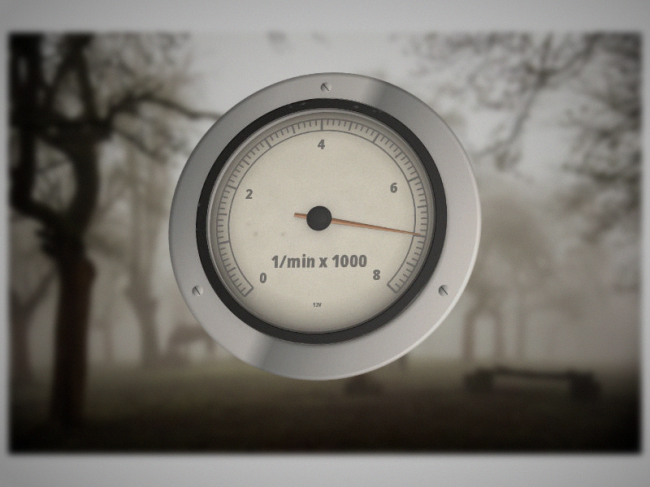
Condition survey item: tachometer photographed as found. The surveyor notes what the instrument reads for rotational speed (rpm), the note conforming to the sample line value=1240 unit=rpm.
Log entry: value=7000 unit=rpm
